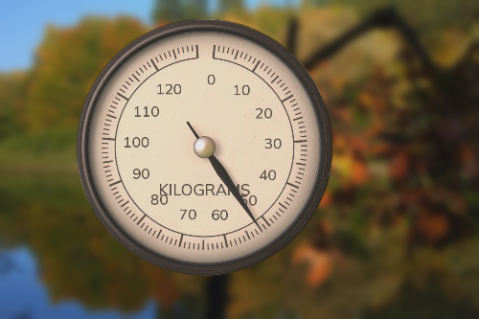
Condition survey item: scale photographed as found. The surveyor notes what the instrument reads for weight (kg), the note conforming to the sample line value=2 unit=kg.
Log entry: value=52 unit=kg
